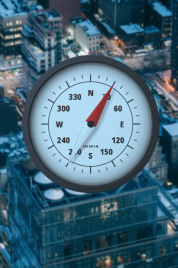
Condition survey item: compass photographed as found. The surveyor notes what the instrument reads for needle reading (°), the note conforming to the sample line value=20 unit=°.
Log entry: value=30 unit=°
